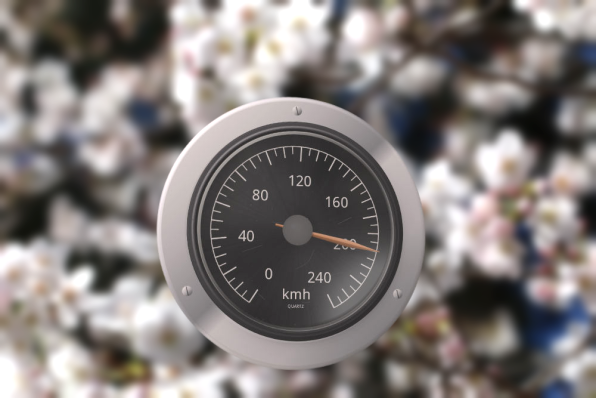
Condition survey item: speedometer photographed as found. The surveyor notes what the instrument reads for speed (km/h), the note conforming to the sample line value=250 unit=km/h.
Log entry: value=200 unit=km/h
